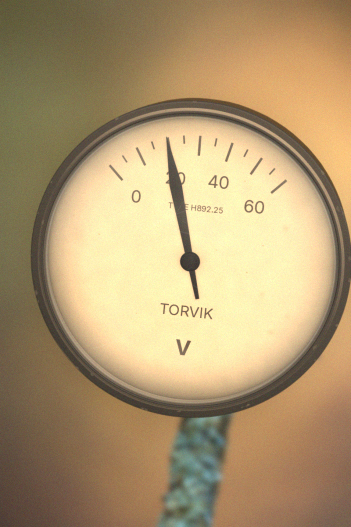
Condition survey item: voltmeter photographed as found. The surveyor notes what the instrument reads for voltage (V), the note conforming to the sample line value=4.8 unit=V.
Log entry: value=20 unit=V
